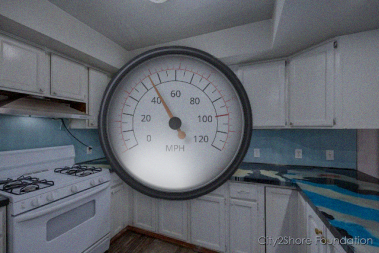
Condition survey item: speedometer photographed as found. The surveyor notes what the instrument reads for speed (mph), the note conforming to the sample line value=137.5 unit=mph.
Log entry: value=45 unit=mph
